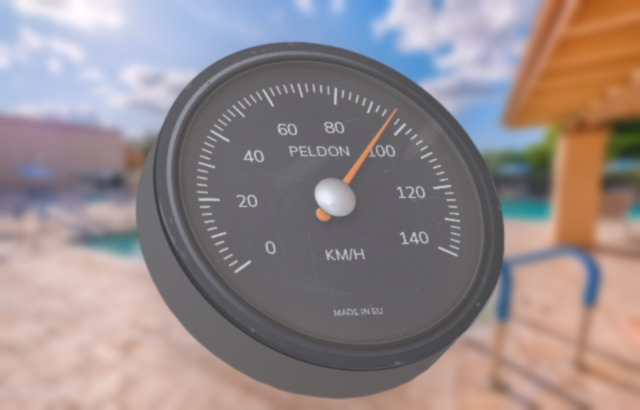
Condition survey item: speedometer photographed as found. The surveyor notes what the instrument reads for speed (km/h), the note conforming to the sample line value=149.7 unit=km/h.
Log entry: value=96 unit=km/h
